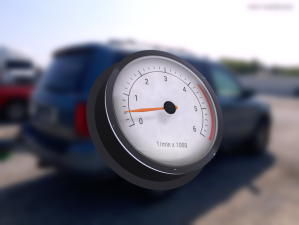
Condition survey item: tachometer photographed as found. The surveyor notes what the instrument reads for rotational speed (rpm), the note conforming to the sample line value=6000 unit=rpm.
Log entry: value=400 unit=rpm
